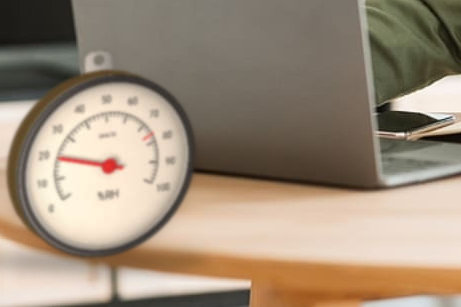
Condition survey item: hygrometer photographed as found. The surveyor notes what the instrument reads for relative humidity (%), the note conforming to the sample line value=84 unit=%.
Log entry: value=20 unit=%
